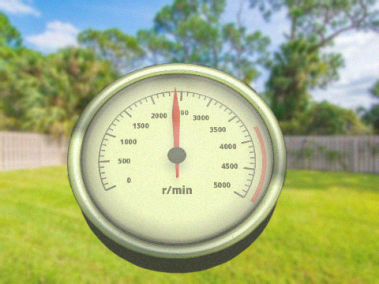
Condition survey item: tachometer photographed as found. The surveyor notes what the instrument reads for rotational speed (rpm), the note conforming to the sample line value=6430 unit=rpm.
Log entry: value=2400 unit=rpm
